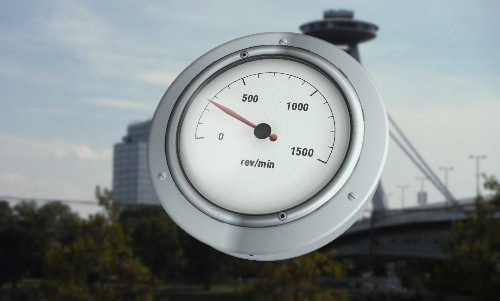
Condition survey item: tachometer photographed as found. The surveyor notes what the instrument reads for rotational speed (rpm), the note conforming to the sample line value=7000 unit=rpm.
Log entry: value=250 unit=rpm
